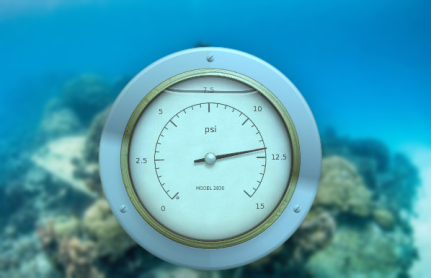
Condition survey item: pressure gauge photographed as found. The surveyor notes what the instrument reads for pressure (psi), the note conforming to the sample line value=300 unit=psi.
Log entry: value=12 unit=psi
